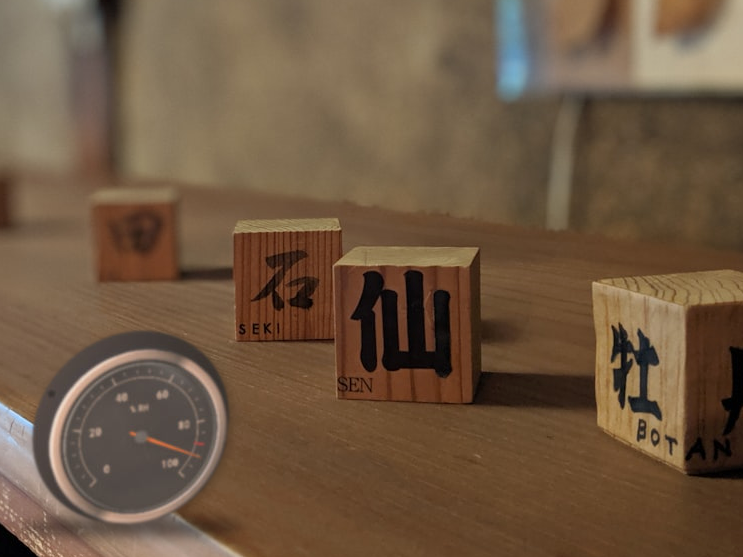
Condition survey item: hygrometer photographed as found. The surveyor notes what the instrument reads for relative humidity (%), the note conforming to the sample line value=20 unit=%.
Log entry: value=92 unit=%
